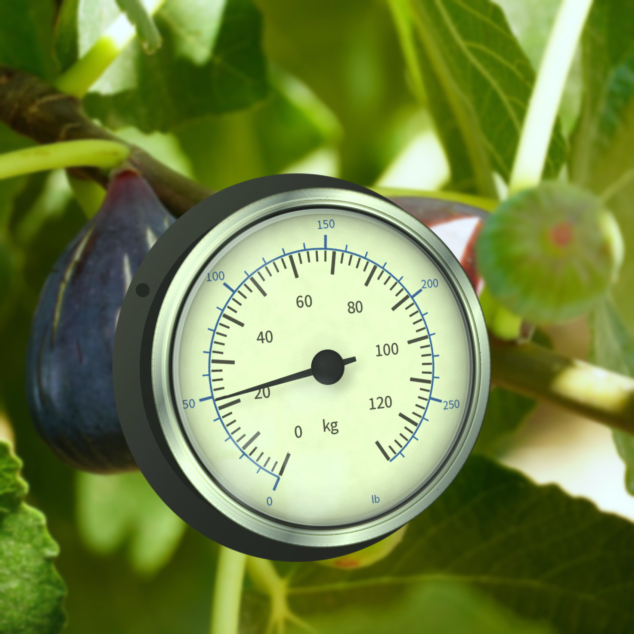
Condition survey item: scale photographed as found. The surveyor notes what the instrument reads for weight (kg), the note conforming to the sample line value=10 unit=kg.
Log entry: value=22 unit=kg
